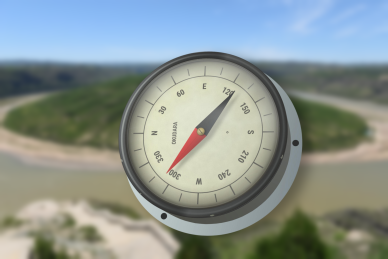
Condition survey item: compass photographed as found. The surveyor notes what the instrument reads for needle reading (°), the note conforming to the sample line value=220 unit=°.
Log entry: value=307.5 unit=°
